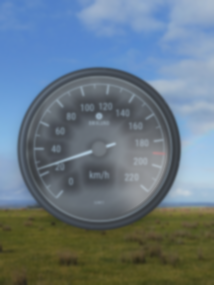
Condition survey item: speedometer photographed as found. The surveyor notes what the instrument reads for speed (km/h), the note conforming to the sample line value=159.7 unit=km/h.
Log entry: value=25 unit=km/h
